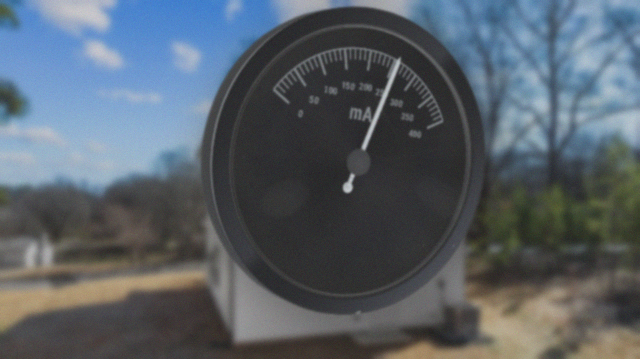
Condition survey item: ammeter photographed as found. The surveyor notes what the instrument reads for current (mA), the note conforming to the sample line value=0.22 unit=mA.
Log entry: value=250 unit=mA
